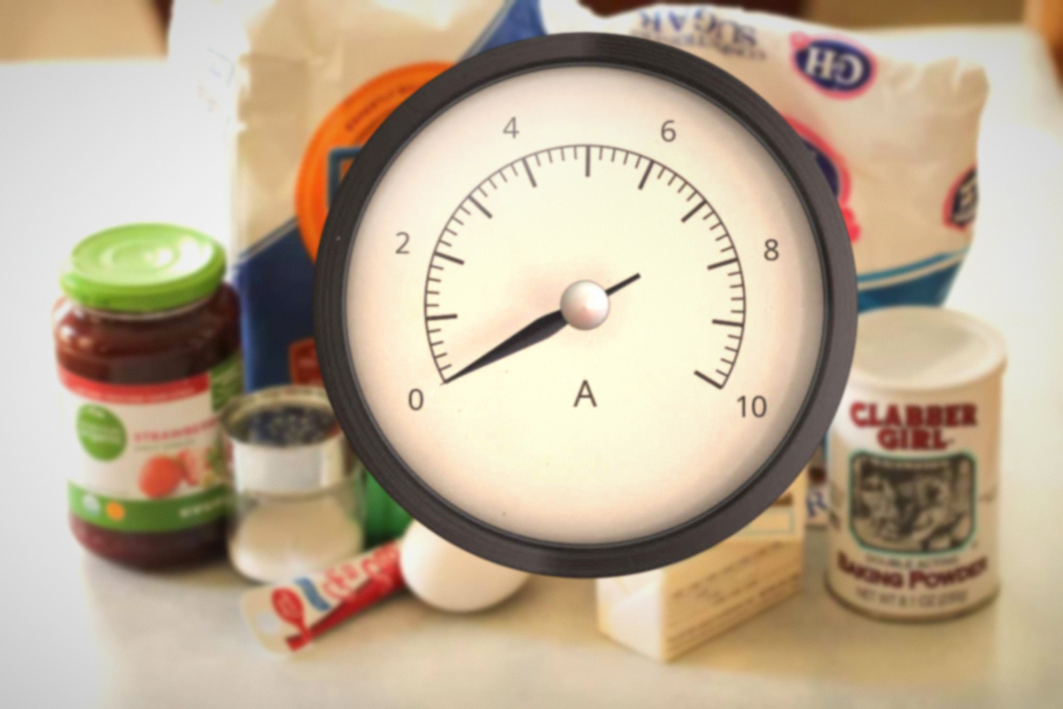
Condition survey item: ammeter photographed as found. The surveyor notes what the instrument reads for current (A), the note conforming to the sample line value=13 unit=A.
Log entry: value=0 unit=A
